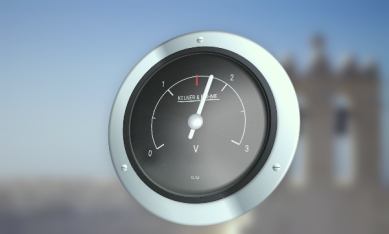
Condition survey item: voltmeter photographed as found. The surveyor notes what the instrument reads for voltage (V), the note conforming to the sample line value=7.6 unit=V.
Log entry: value=1.75 unit=V
